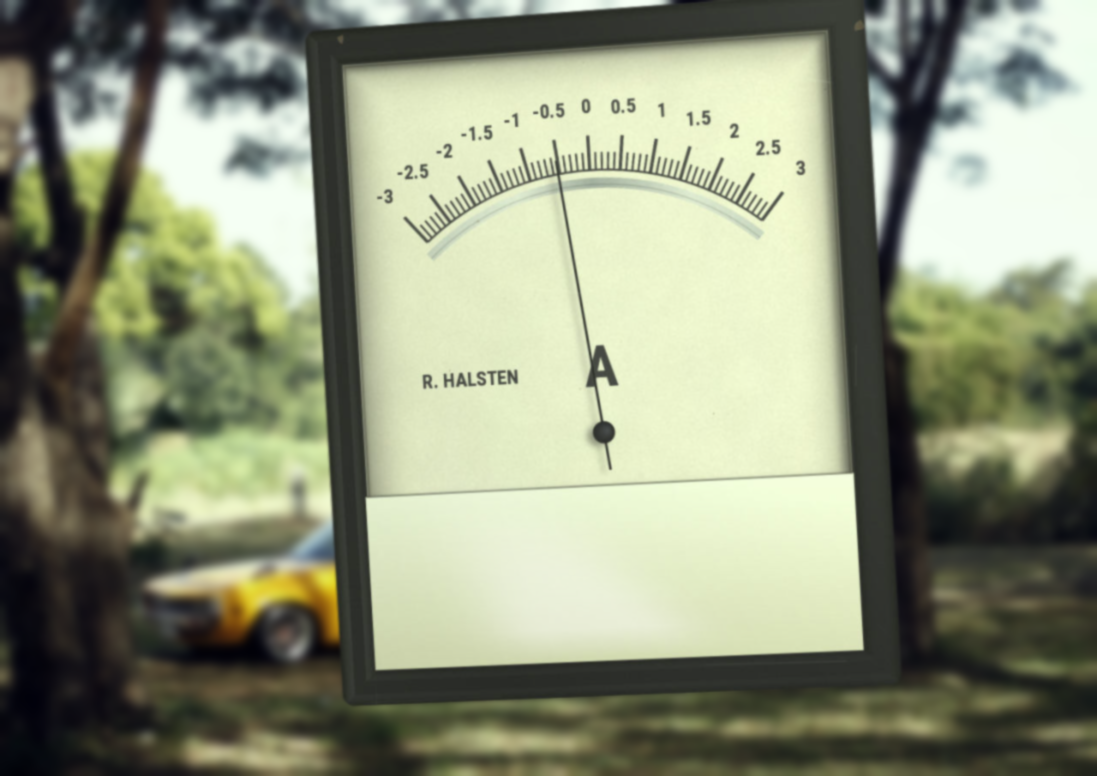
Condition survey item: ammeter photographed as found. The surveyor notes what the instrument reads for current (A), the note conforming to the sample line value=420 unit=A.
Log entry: value=-0.5 unit=A
